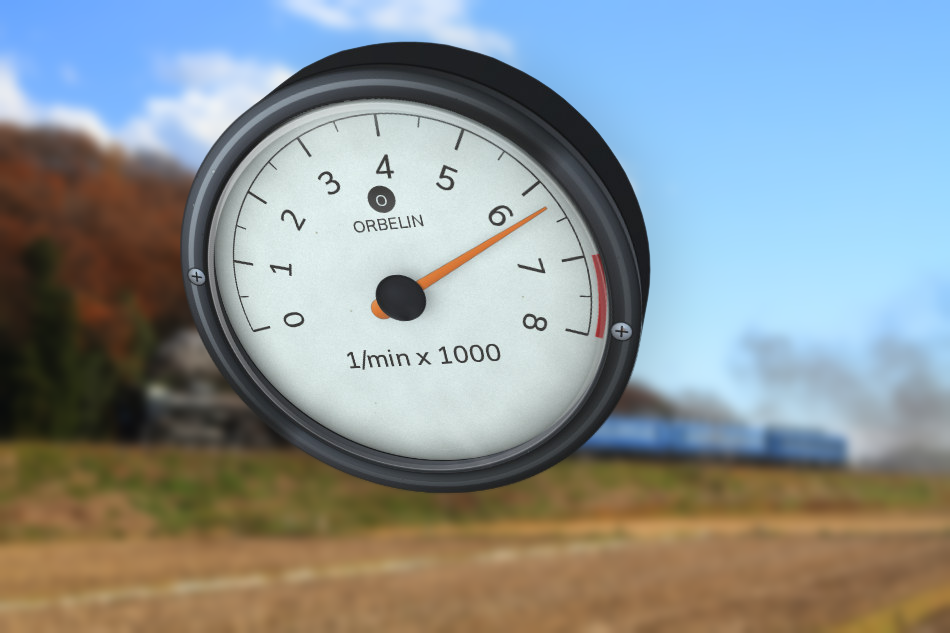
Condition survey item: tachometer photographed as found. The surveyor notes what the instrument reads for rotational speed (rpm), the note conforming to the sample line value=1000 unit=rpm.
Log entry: value=6250 unit=rpm
